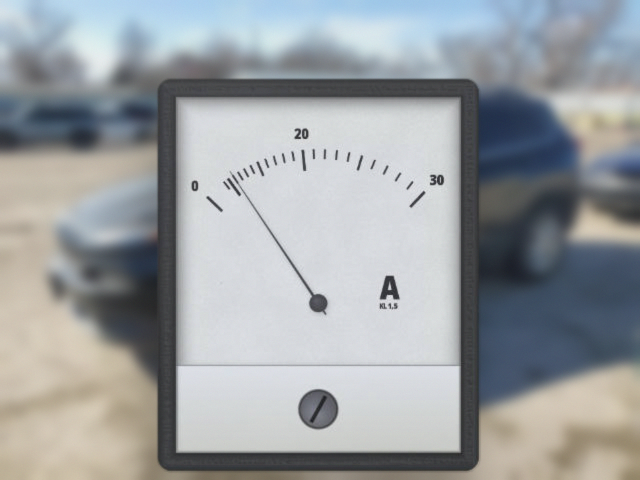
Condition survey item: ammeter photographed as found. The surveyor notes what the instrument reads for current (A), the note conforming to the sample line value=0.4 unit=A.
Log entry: value=11 unit=A
